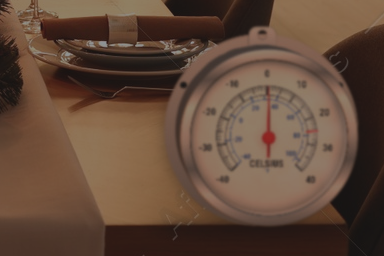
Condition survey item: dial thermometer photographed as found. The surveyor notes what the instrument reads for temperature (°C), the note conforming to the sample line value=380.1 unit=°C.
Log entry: value=0 unit=°C
